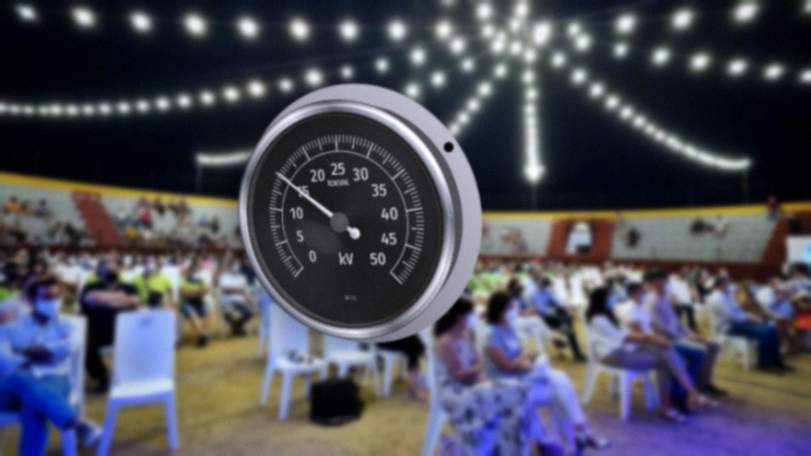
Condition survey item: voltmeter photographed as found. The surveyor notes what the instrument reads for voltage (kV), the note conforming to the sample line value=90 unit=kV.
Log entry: value=15 unit=kV
